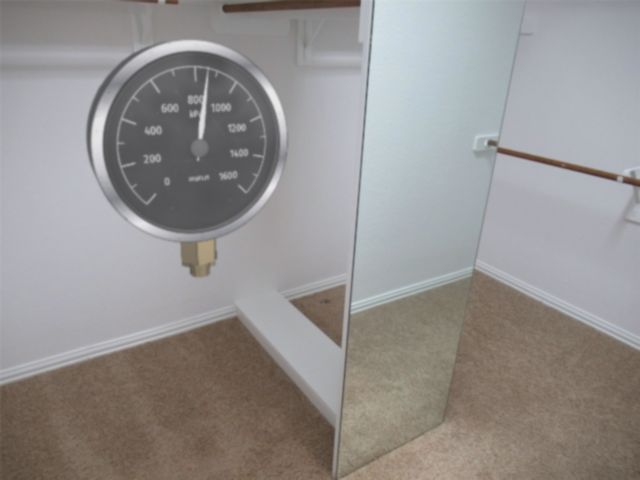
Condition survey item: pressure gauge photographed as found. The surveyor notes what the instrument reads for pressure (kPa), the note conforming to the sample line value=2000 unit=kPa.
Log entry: value=850 unit=kPa
